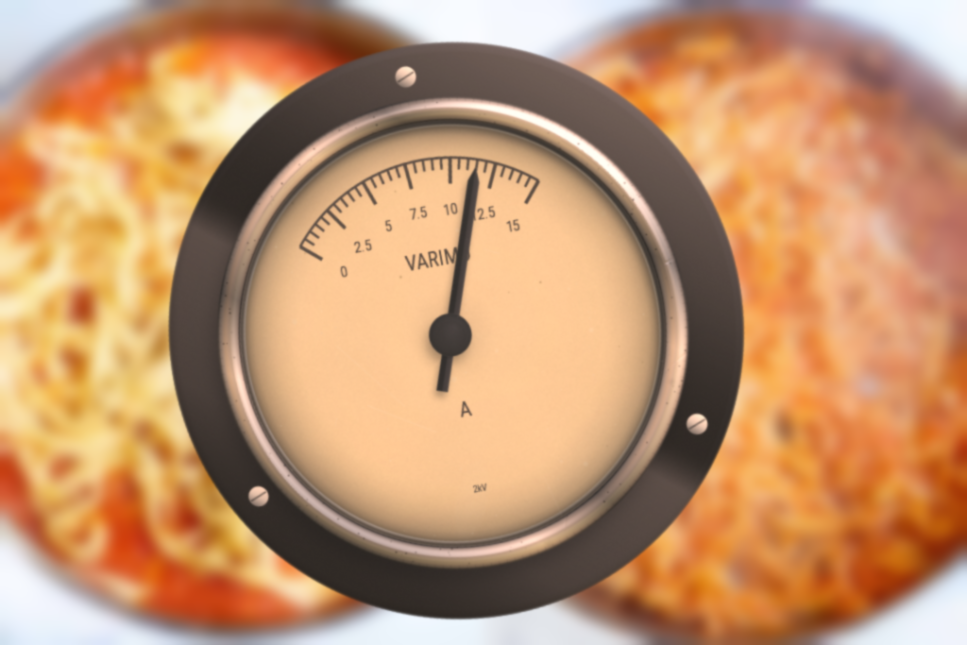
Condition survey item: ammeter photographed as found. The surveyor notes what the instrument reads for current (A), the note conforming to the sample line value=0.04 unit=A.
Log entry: value=11.5 unit=A
